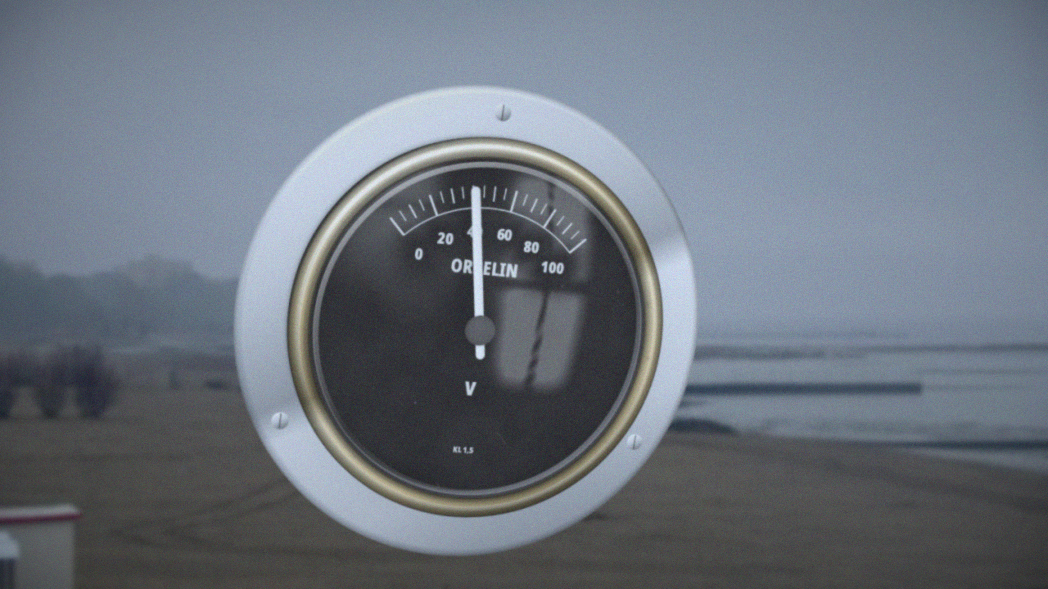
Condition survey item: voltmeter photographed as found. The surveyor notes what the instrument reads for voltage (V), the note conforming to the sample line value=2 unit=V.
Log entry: value=40 unit=V
